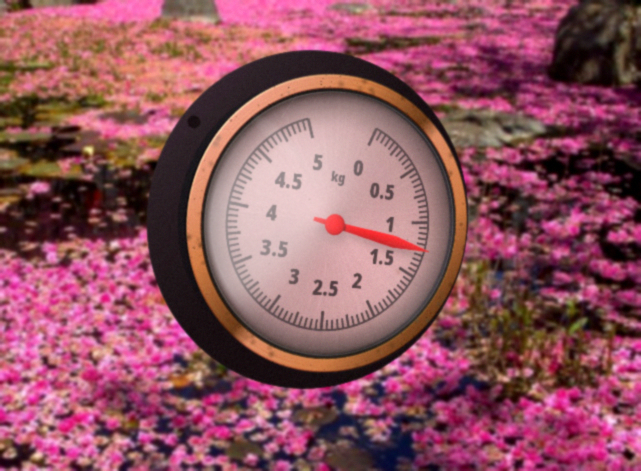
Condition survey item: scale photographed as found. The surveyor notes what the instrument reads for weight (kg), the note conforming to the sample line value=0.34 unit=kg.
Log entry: value=1.25 unit=kg
